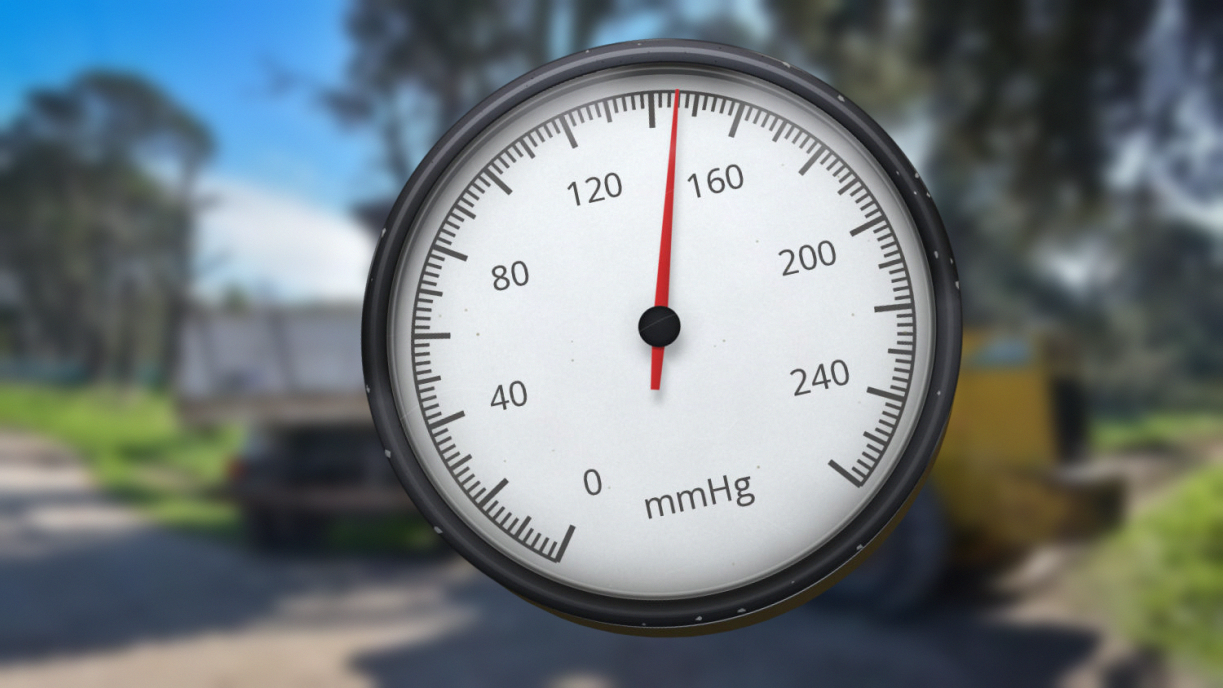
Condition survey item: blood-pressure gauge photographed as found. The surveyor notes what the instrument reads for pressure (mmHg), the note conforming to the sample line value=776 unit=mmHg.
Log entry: value=146 unit=mmHg
